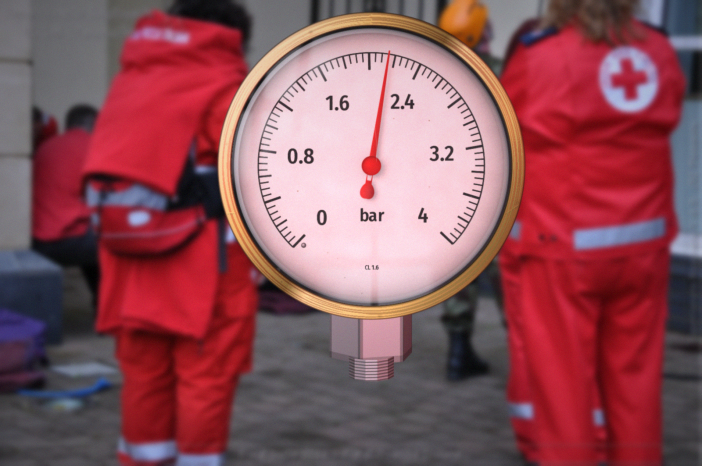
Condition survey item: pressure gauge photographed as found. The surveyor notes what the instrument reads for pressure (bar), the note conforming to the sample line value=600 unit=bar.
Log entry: value=2.15 unit=bar
